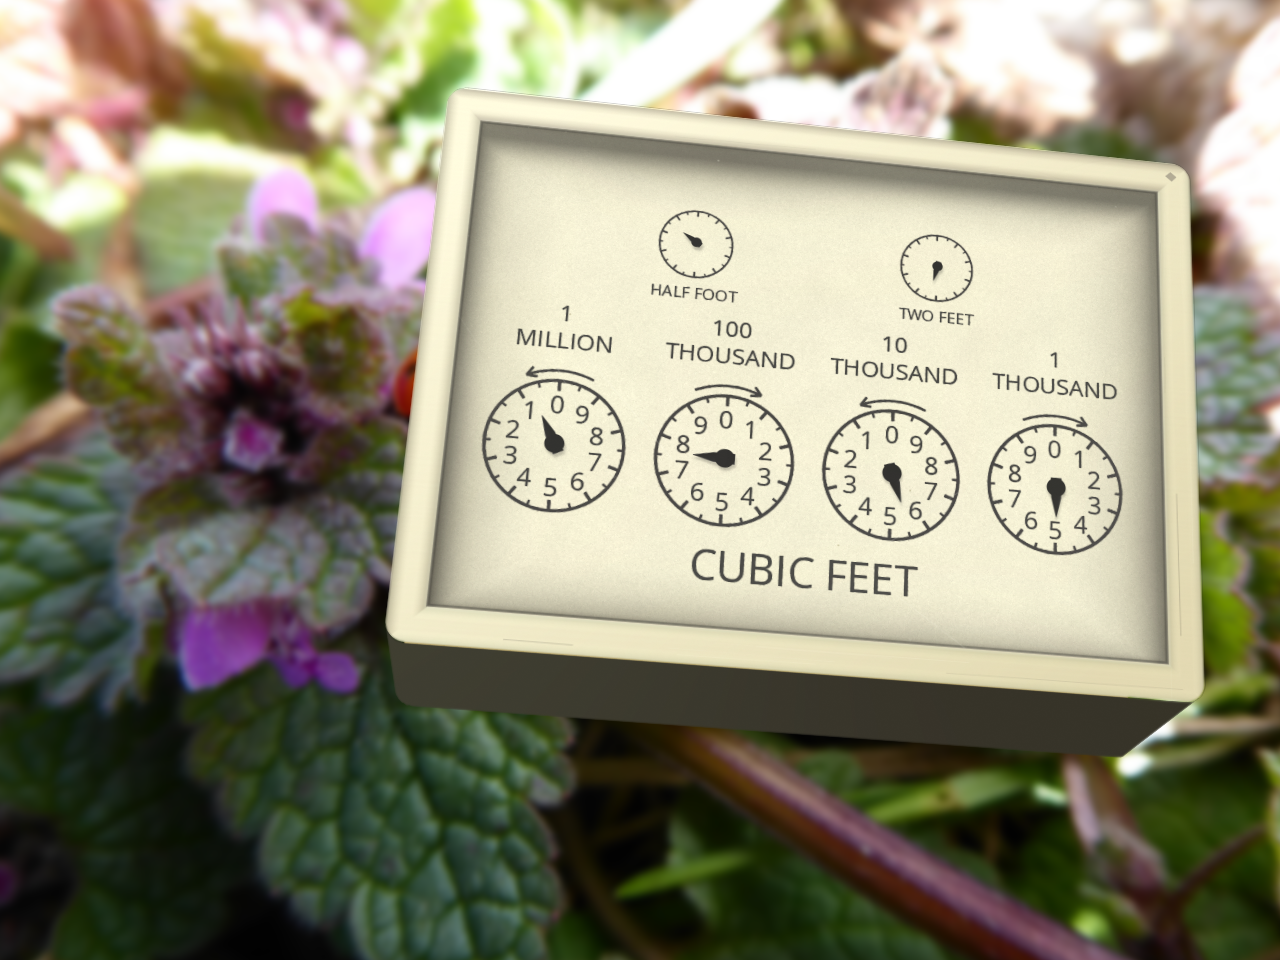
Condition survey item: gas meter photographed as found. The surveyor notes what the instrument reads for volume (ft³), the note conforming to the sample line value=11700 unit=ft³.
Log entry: value=75500 unit=ft³
